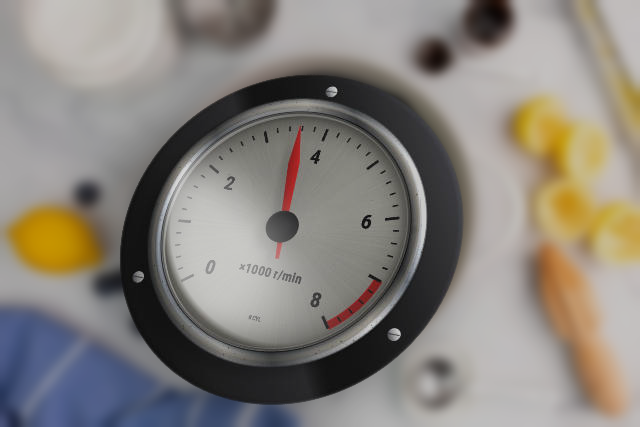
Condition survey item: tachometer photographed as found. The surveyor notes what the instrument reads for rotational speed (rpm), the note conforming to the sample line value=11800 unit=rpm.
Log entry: value=3600 unit=rpm
